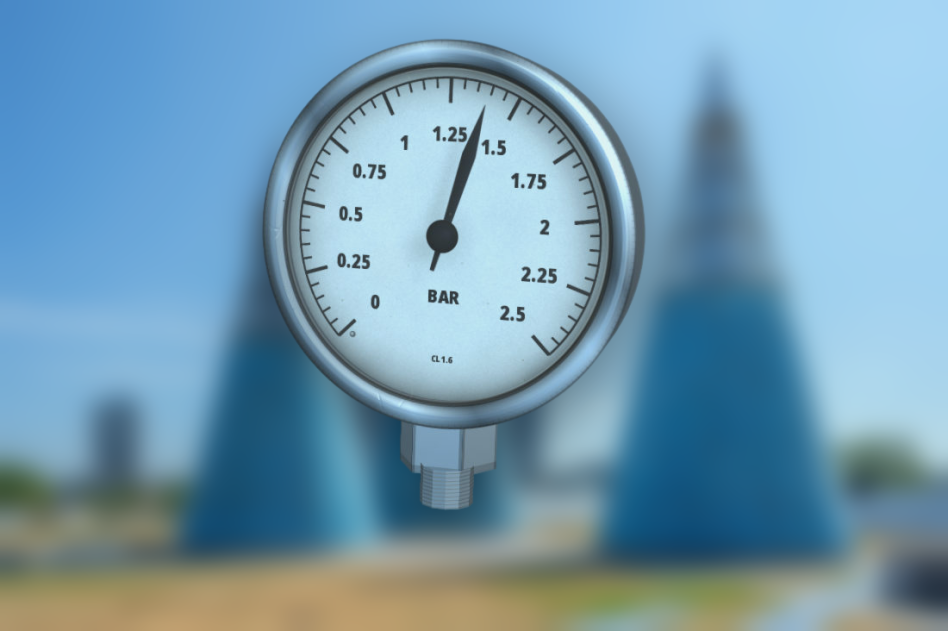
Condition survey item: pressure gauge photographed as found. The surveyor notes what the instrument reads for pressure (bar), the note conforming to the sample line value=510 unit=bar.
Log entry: value=1.4 unit=bar
